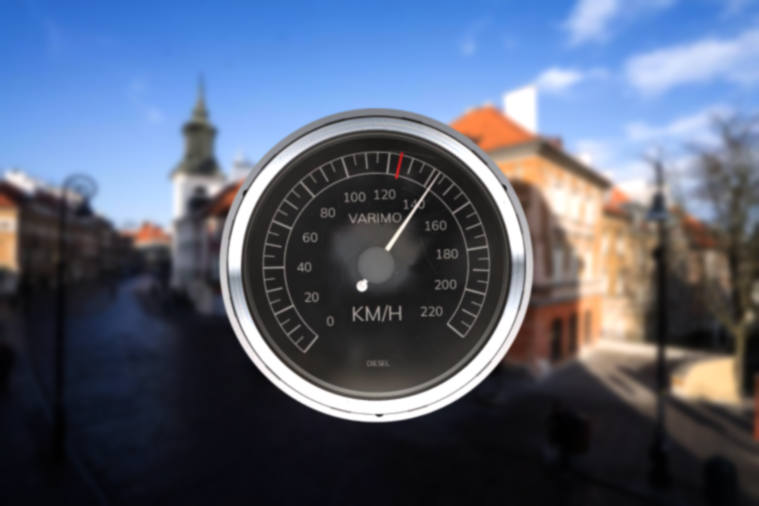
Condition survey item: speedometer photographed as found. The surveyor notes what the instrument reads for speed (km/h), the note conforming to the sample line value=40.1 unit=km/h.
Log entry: value=142.5 unit=km/h
